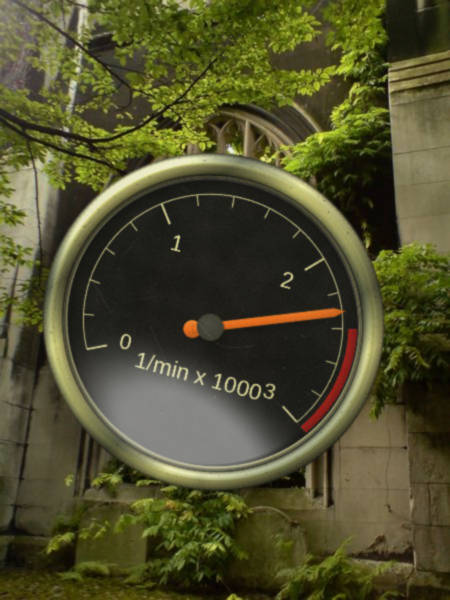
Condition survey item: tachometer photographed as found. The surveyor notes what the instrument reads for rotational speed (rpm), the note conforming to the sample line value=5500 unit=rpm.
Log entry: value=2300 unit=rpm
